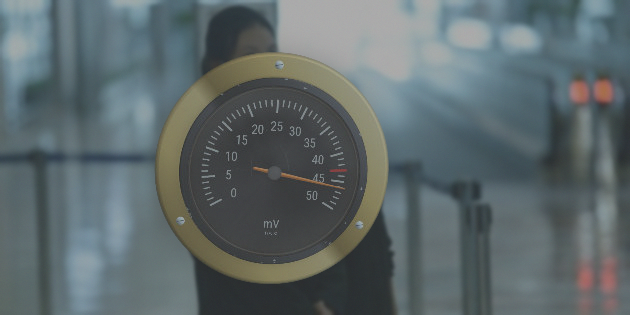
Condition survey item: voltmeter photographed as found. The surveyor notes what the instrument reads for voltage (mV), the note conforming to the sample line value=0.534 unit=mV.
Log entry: value=46 unit=mV
